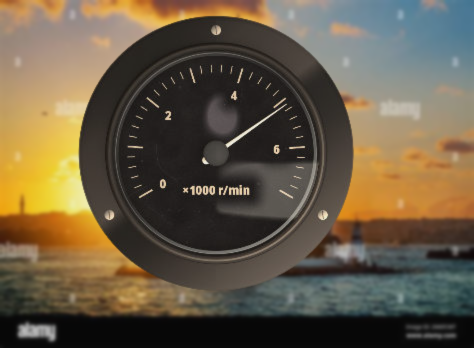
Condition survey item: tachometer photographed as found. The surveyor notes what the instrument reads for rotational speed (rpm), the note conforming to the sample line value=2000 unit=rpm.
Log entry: value=5100 unit=rpm
